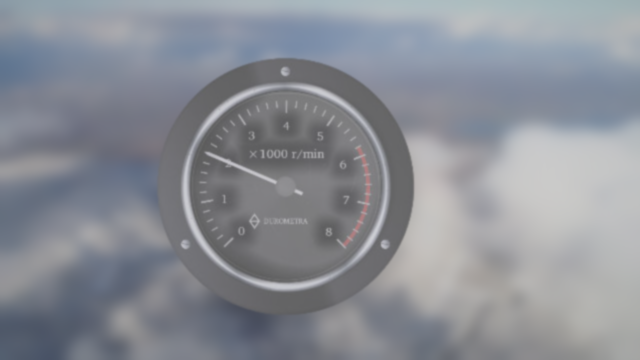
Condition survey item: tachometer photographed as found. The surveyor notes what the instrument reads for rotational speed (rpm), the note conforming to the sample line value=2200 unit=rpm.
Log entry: value=2000 unit=rpm
